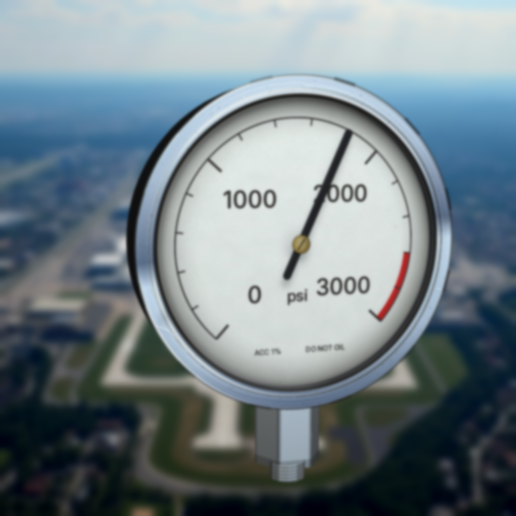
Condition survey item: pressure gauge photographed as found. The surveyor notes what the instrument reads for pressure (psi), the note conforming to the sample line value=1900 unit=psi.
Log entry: value=1800 unit=psi
